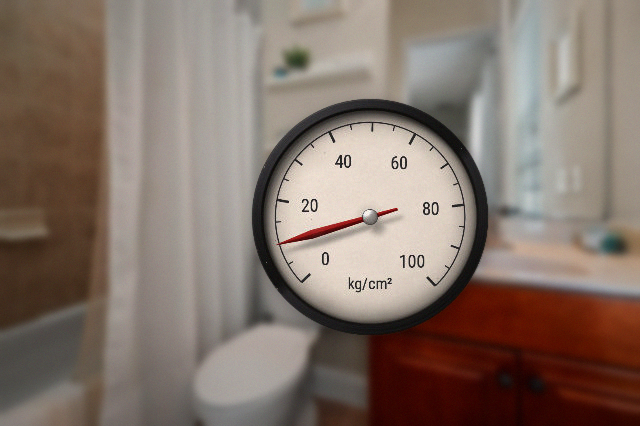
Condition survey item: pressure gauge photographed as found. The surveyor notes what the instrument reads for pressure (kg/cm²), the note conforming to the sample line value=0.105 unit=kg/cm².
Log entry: value=10 unit=kg/cm²
